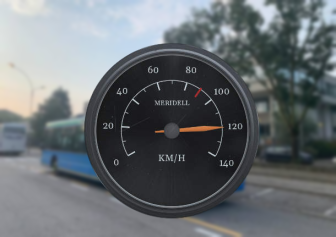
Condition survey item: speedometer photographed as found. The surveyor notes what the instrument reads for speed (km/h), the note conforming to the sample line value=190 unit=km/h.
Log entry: value=120 unit=km/h
